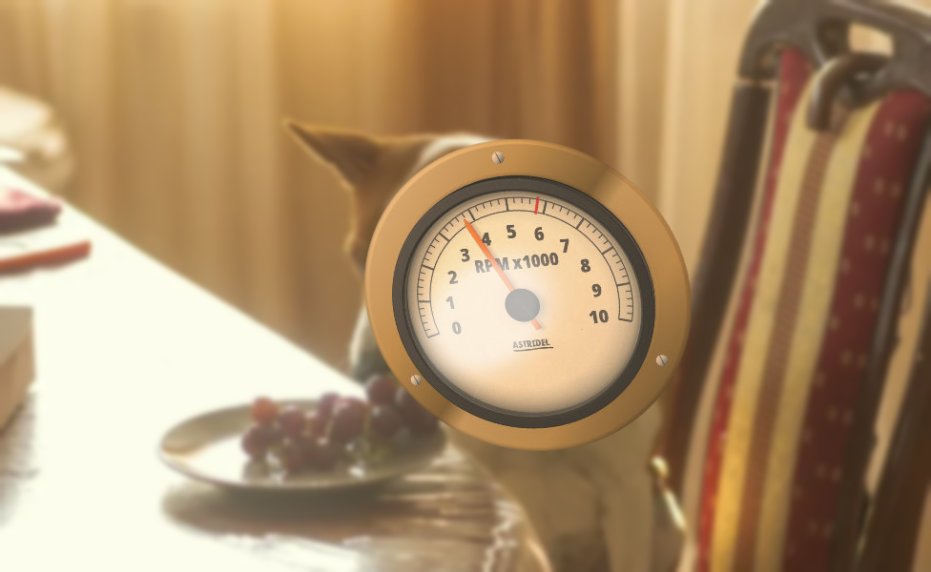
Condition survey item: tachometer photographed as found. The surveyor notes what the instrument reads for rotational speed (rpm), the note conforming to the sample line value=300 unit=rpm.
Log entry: value=3800 unit=rpm
